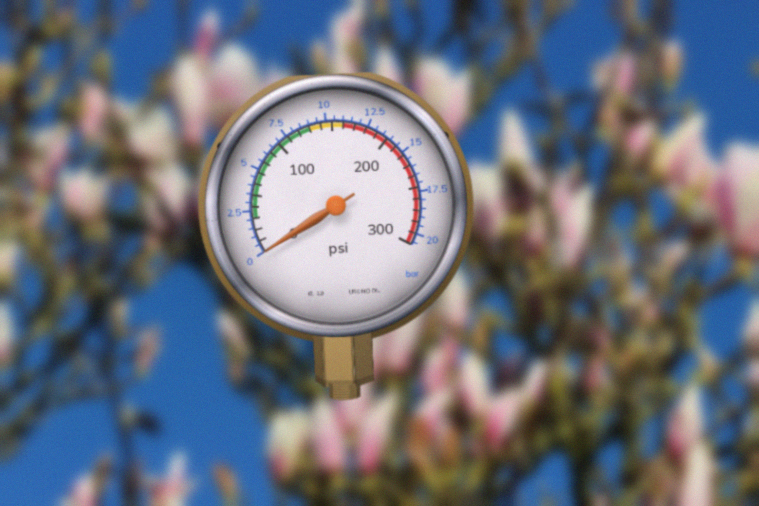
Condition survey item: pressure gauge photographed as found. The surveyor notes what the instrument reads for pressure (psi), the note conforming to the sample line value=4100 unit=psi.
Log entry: value=0 unit=psi
